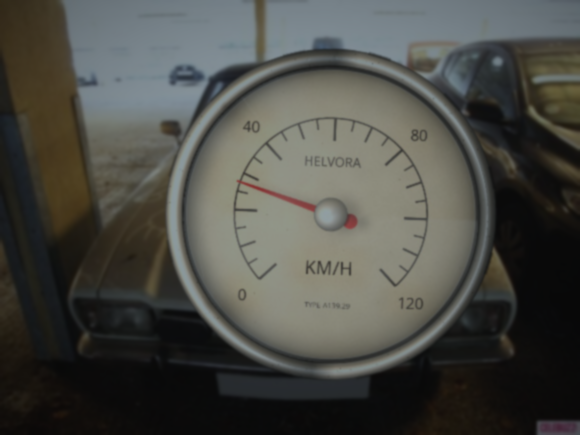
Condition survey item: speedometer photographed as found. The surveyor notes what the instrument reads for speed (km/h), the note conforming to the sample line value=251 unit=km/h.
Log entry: value=27.5 unit=km/h
